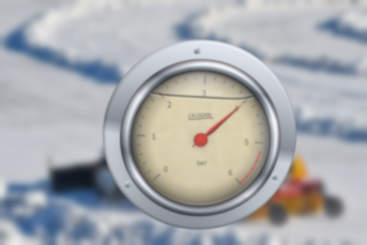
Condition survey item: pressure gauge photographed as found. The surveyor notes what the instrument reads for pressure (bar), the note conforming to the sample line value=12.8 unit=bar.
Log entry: value=4 unit=bar
